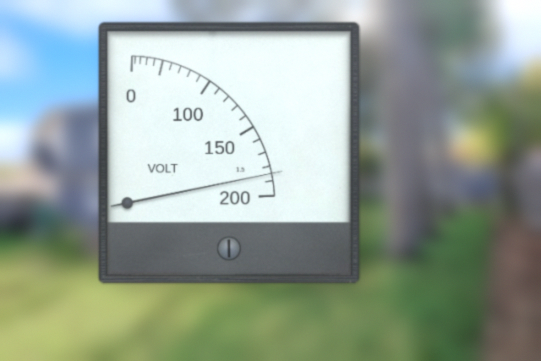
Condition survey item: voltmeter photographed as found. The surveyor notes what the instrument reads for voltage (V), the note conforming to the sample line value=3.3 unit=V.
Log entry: value=185 unit=V
